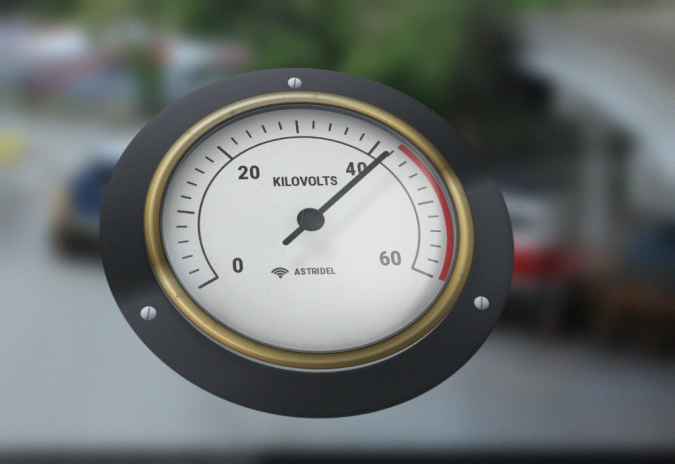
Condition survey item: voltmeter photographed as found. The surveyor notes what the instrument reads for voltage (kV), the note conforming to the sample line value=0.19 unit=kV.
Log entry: value=42 unit=kV
